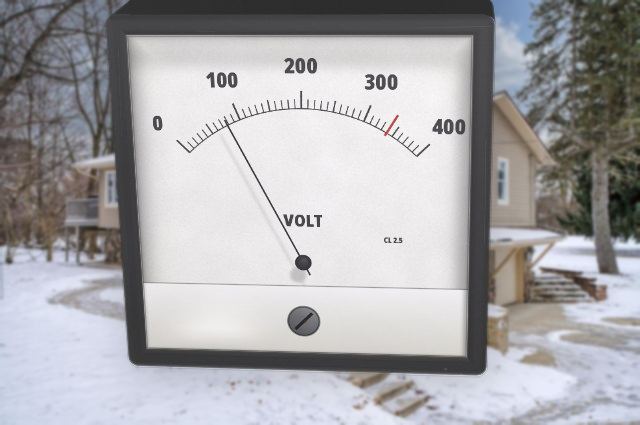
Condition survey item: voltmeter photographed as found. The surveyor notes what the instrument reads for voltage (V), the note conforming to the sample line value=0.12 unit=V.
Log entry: value=80 unit=V
